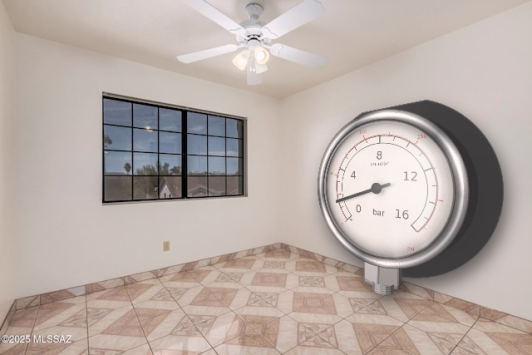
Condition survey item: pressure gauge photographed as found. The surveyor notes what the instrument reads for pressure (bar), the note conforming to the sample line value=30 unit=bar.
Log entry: value=1.5 unit=bar
